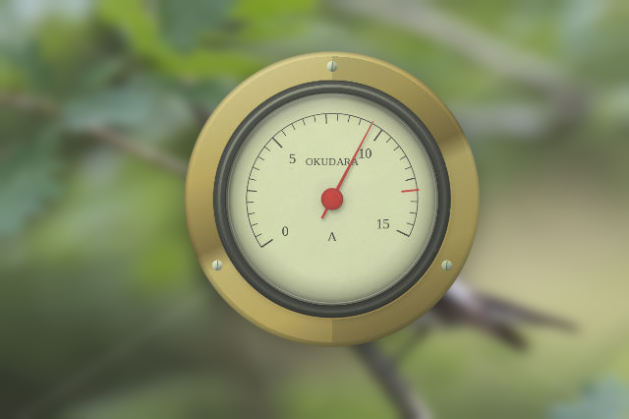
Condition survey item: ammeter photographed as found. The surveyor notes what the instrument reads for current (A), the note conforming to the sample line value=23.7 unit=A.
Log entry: value=9.5 unit=A
